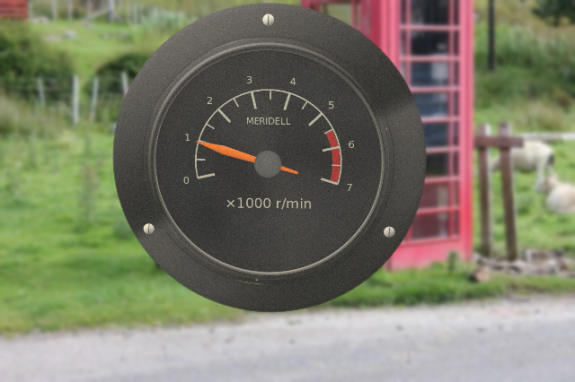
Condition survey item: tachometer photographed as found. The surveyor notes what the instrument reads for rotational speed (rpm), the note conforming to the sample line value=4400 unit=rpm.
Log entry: value=1000 unit=rpm
